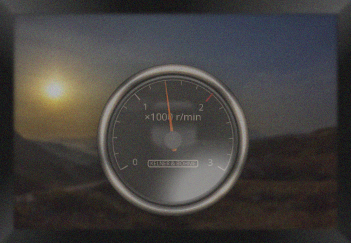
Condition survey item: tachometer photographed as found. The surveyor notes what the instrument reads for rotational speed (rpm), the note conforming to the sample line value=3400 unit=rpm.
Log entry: value=1400 unit=rpm
